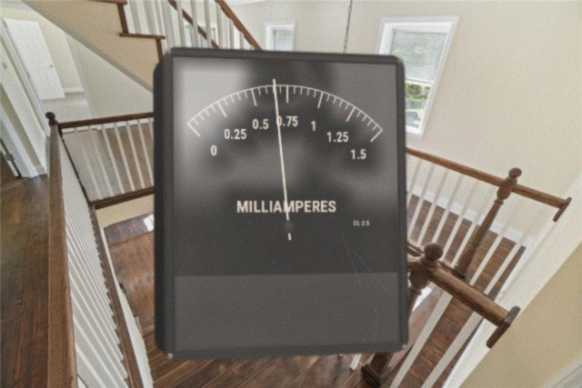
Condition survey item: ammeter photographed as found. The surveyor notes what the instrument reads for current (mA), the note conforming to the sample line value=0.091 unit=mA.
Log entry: value=0.65 unit=mA
